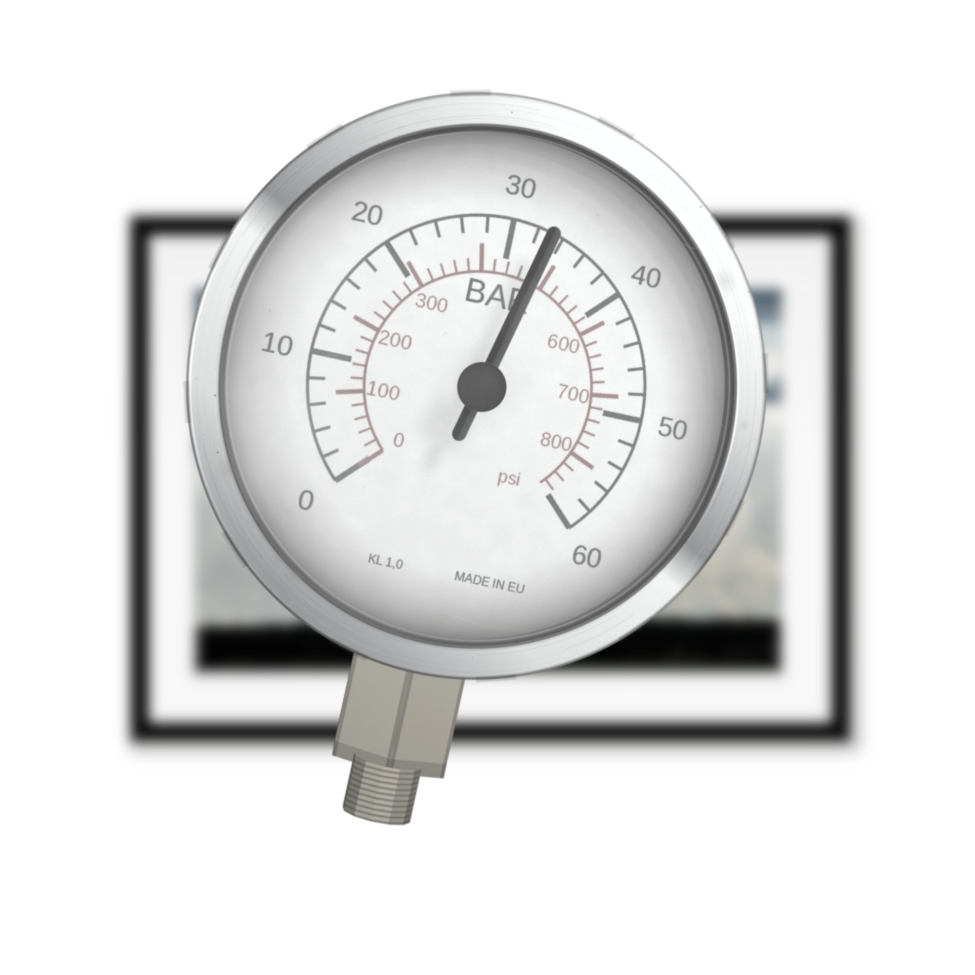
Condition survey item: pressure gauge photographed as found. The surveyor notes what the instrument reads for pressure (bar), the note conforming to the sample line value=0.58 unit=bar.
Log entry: value=33 unit=bar
